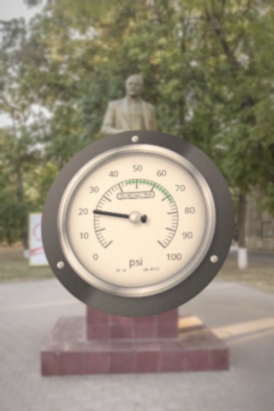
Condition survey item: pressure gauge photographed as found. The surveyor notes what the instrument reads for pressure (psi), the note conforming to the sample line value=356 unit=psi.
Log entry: value=20 unit=psi
